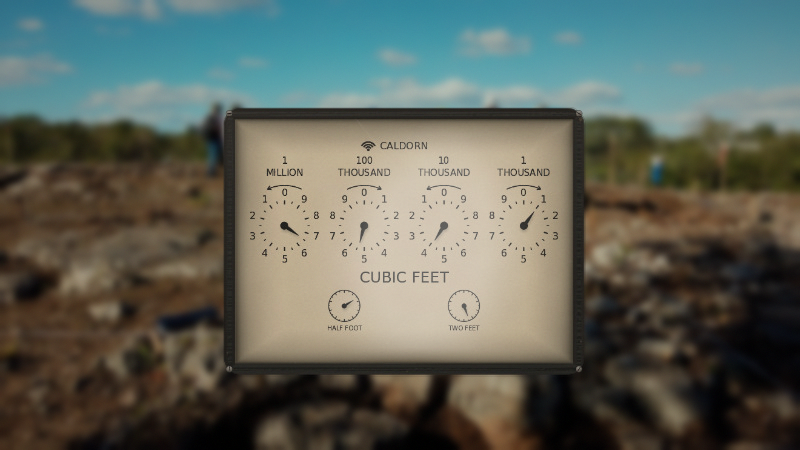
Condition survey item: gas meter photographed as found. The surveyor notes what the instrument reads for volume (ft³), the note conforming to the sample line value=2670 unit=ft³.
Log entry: value=654100 unit=ft³
